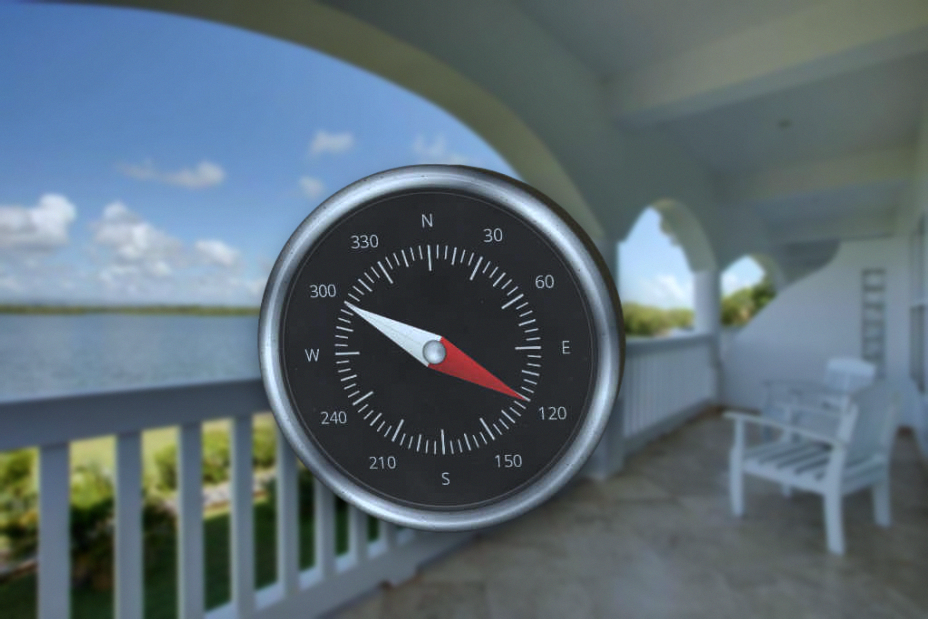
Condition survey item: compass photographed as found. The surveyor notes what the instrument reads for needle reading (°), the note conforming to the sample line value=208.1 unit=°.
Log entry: value=120 unit=°
